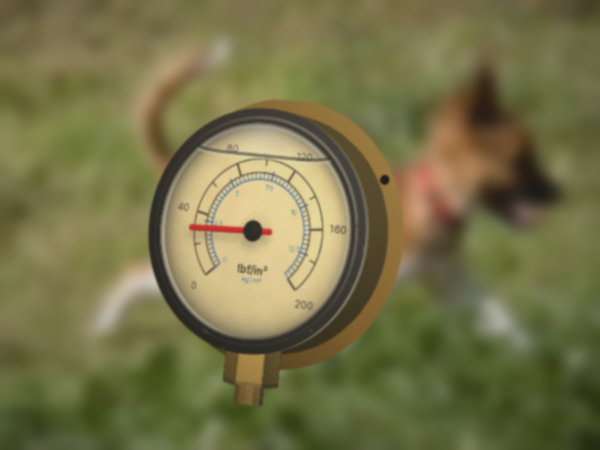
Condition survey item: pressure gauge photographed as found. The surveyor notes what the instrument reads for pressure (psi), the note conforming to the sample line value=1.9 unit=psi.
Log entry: value=30 unit=psi
